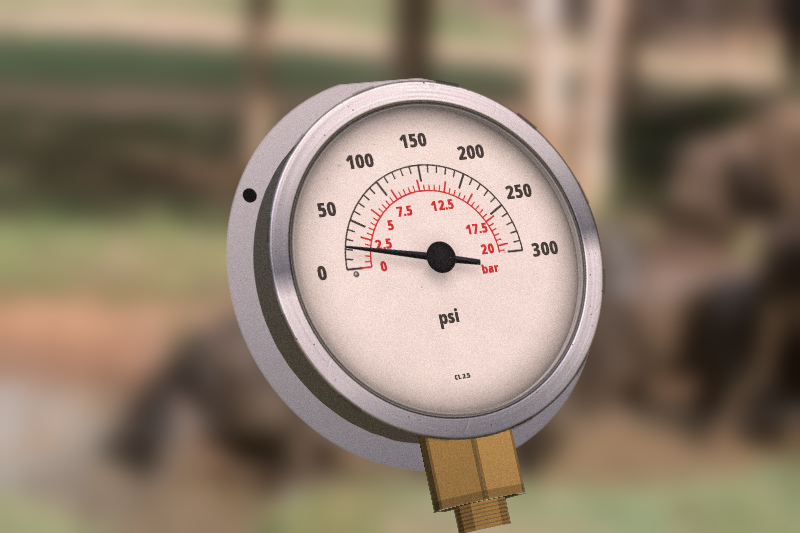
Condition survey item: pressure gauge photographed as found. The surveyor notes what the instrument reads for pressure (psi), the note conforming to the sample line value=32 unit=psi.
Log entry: value=20 unit=psi
